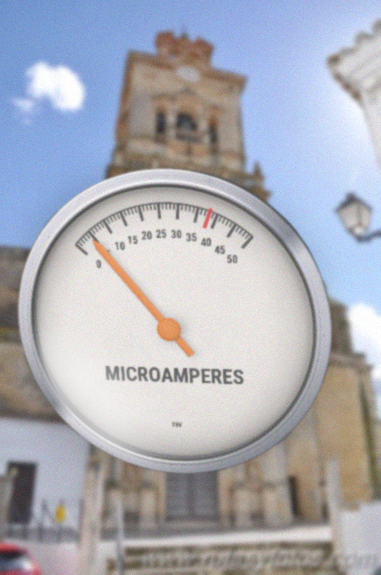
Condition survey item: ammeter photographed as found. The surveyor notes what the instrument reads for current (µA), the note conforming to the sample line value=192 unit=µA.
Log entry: value=5 unit=µA
